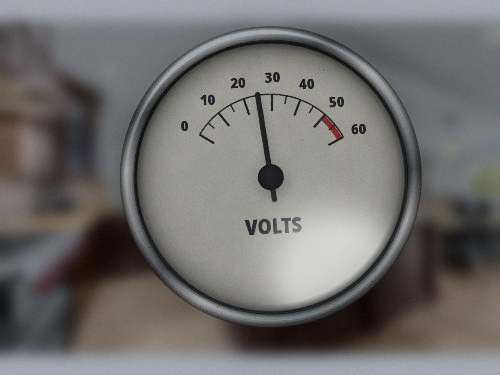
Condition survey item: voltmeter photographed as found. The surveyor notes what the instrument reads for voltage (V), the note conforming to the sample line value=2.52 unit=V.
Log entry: value=25 unit=V
